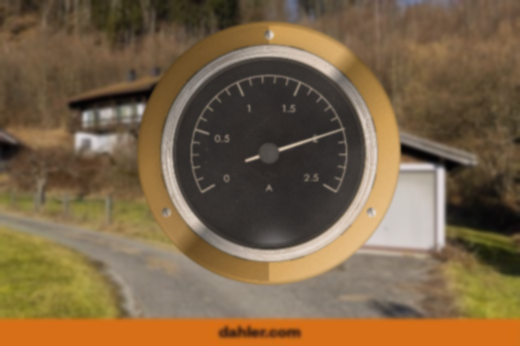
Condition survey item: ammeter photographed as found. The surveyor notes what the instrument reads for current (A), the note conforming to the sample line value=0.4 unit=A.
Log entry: value=2 unit=A
